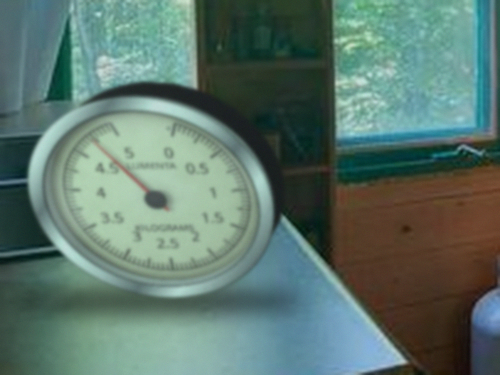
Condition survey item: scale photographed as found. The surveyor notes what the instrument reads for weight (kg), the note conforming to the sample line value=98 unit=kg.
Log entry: value=4.75 unit=kg
